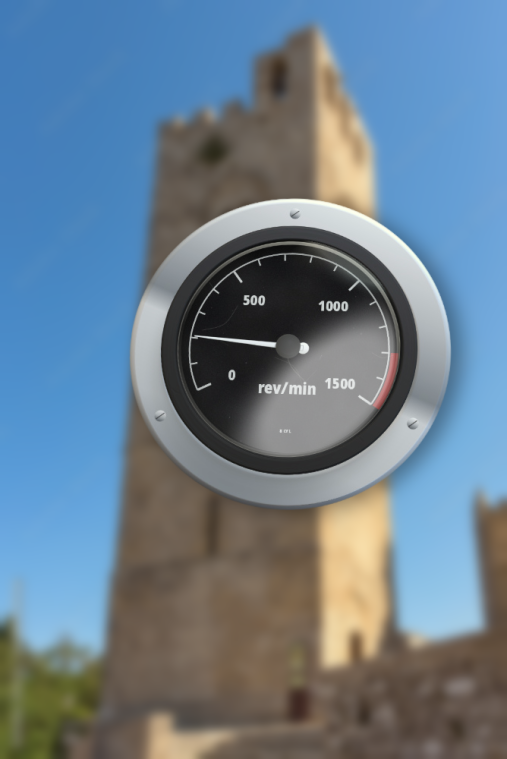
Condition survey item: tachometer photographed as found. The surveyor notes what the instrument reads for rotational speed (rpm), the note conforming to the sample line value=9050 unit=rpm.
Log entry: value=200 unit=rpm
